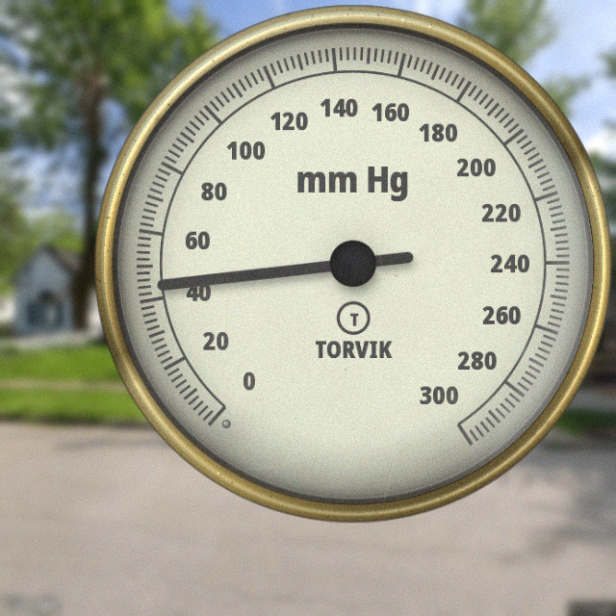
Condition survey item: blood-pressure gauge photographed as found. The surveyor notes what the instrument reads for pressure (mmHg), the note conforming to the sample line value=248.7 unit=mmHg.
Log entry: value=44 unit=mmHg
